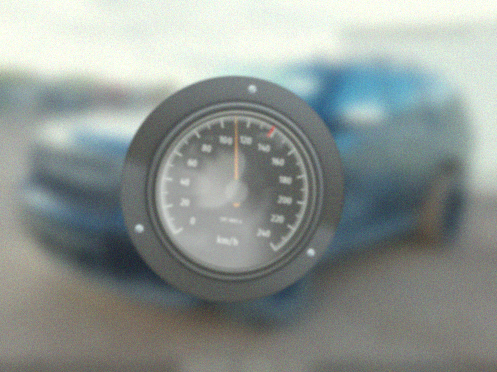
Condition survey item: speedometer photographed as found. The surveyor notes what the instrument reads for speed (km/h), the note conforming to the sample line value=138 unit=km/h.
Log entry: value=110 unit=km/h
